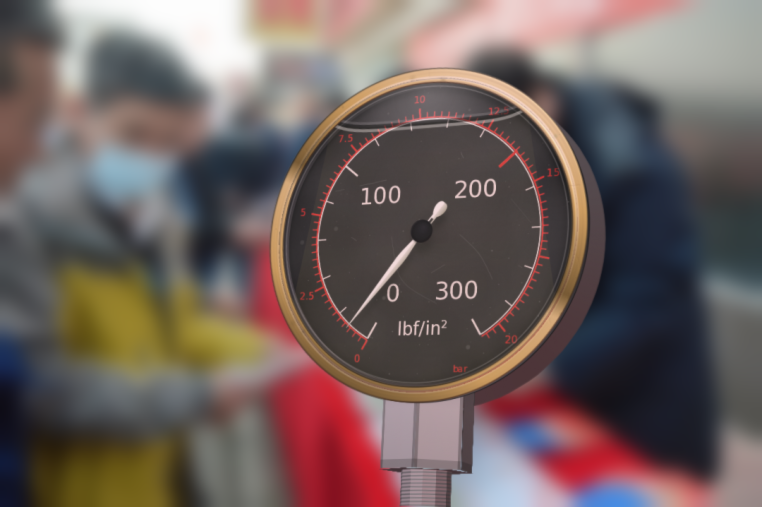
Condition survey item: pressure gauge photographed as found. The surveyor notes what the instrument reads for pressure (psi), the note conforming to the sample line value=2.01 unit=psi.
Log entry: value=10 unit=psi
